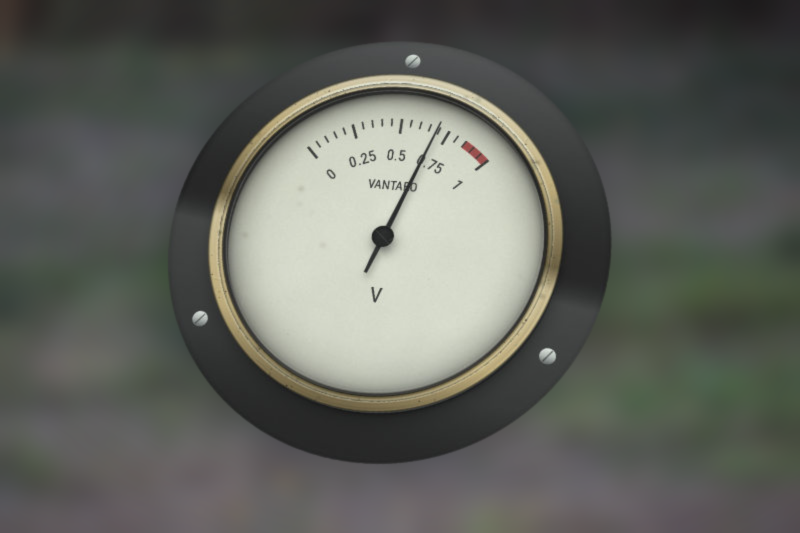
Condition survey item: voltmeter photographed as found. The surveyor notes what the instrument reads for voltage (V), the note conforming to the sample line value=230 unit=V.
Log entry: value=0.7 unit=V
